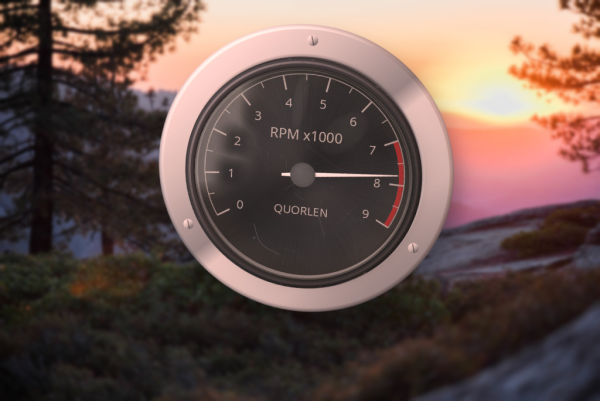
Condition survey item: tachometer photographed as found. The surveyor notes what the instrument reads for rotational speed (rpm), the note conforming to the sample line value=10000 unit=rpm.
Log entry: value=7750 unit=rpm
